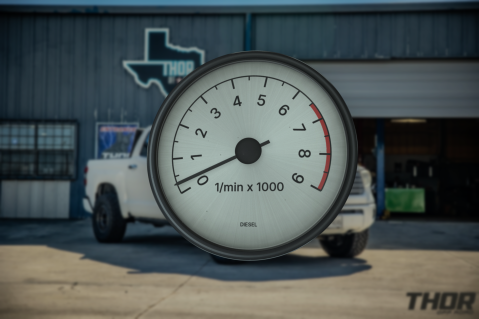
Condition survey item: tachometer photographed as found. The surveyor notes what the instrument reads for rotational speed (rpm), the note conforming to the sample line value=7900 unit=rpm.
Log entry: value=250 unit=rpm
